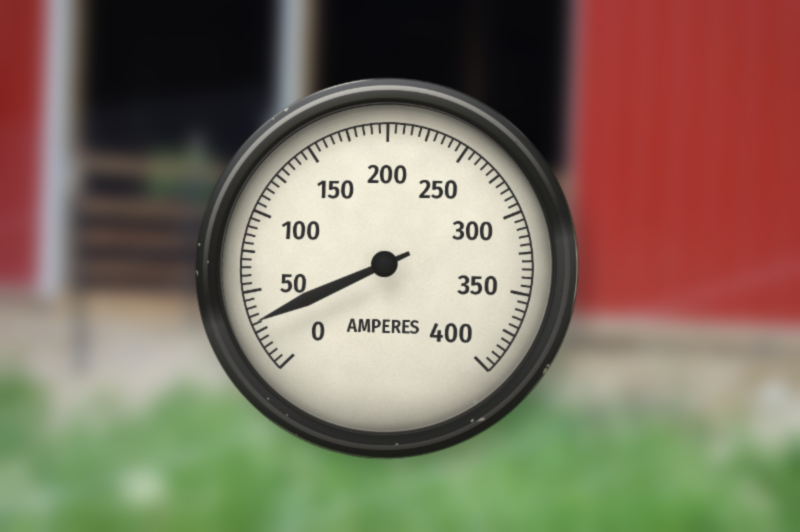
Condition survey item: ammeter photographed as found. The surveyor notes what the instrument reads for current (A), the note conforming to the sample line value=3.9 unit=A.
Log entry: value=30 unit=A
